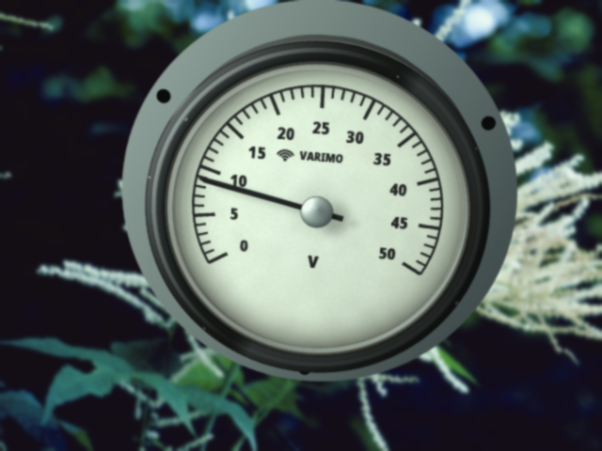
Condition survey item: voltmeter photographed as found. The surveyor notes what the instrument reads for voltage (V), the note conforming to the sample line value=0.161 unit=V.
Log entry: value=9 unit=V
